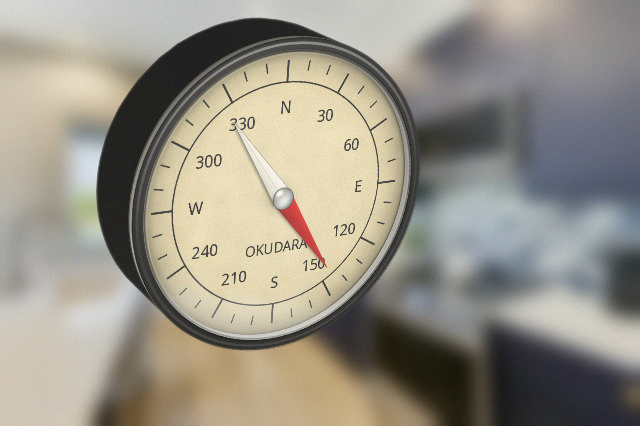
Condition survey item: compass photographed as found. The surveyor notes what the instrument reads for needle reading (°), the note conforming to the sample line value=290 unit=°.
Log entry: value=145 unit=°
